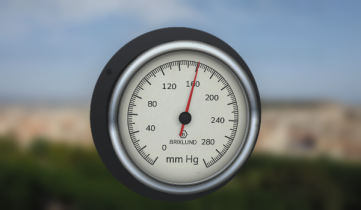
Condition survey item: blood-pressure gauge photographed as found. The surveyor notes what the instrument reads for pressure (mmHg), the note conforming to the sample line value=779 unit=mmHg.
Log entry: value=160 unit=mmHg
